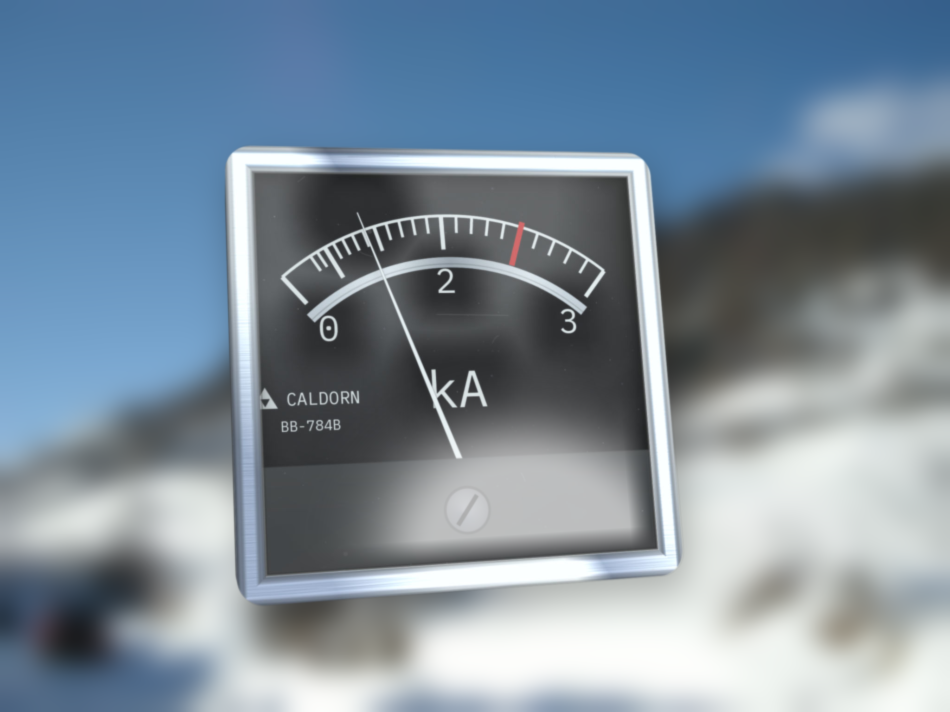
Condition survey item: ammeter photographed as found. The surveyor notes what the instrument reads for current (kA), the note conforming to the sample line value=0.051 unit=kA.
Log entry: value=1.4 unit=kA
